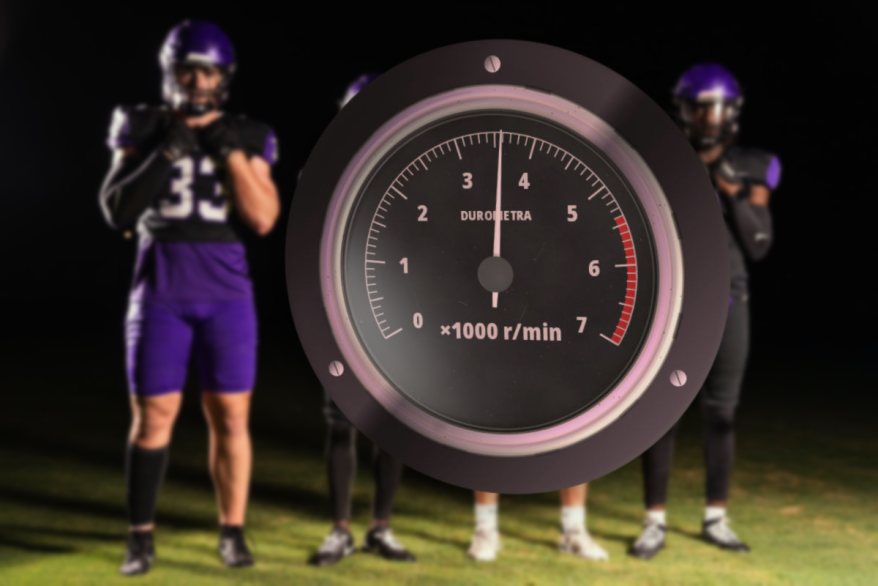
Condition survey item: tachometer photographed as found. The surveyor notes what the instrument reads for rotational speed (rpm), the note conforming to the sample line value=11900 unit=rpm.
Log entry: value=3600 unit=rpm
